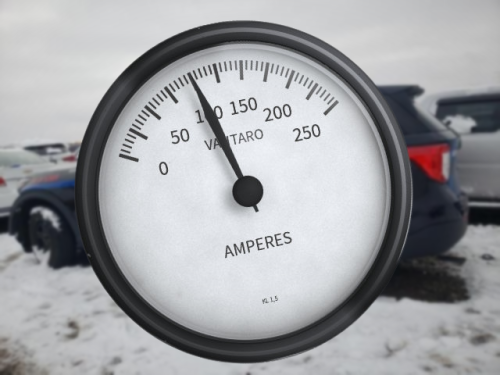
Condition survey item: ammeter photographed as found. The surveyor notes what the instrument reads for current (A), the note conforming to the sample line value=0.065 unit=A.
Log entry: value=100 unit=A
